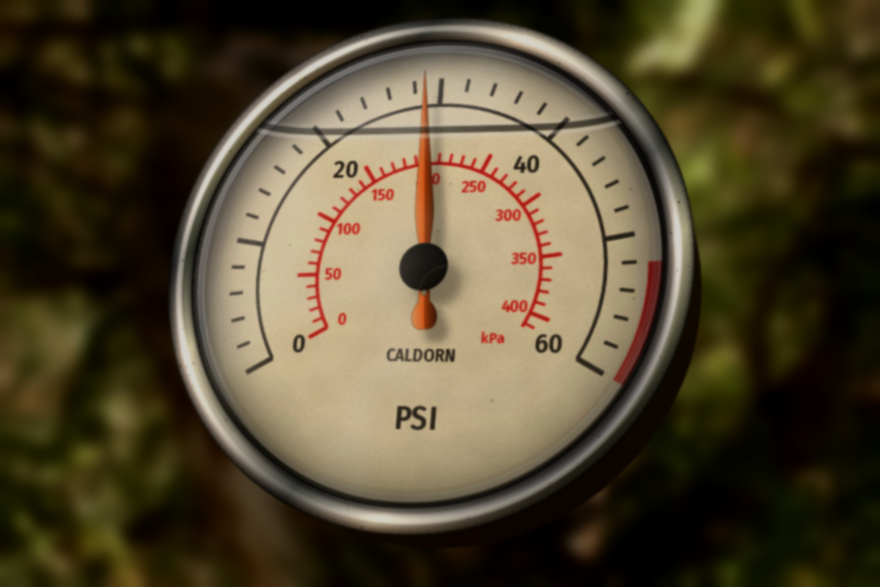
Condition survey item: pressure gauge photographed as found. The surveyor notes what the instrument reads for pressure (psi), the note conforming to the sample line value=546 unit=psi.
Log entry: value=29 unit=psi
